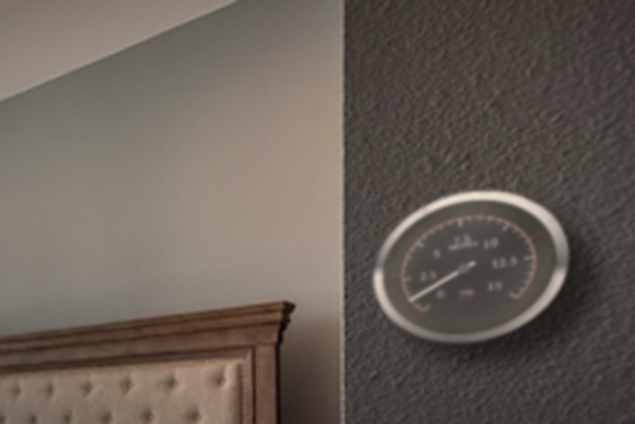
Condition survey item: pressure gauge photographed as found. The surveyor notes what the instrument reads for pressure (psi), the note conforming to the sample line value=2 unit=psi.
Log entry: value=1 unit=psi
